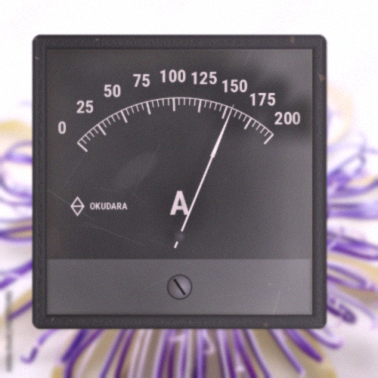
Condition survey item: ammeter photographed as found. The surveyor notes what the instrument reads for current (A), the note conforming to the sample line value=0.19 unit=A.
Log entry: value=155 unit=A
